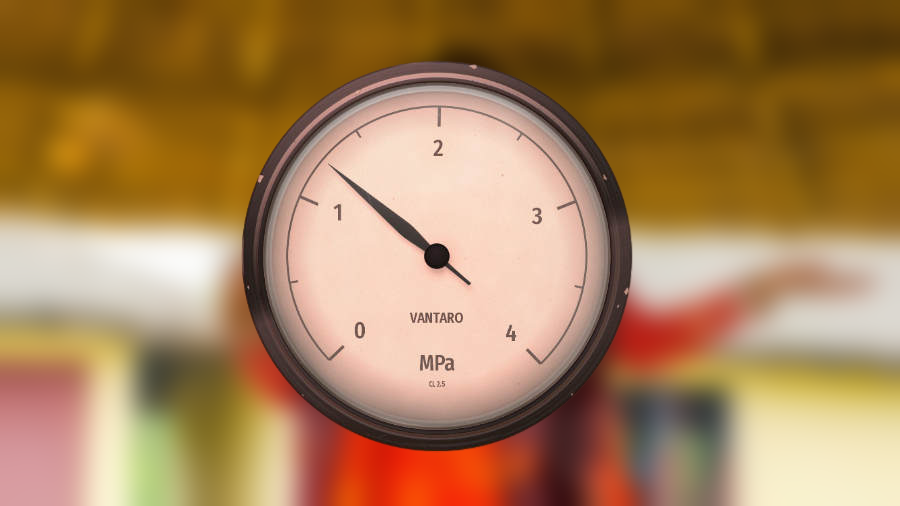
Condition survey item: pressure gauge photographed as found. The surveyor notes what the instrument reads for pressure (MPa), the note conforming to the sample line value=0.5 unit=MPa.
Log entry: value=1.25 unit=MPa
